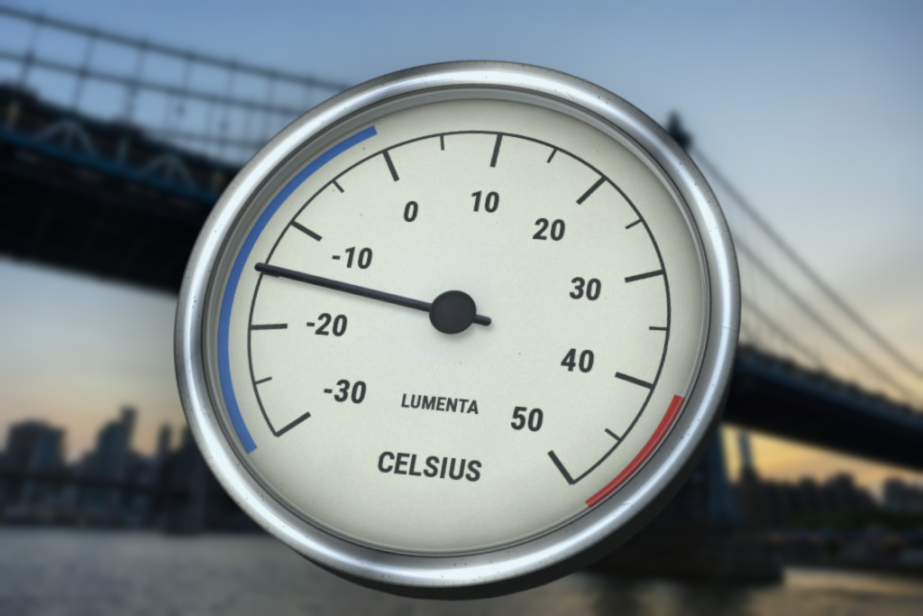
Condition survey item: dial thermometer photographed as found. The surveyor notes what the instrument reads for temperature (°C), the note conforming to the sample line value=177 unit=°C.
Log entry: value=-15 unit=°C
